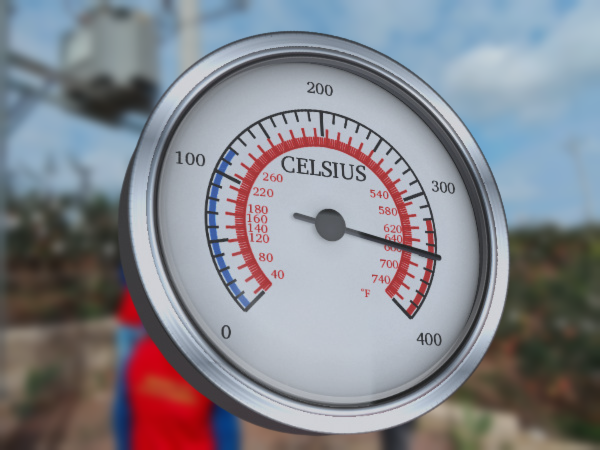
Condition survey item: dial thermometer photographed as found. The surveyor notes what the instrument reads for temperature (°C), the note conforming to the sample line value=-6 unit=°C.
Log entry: value=350 unit=°C
